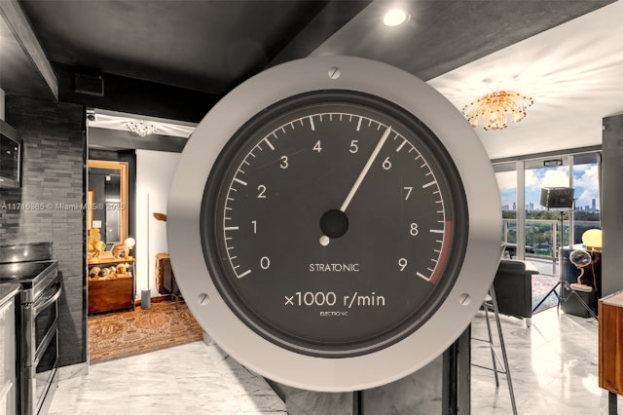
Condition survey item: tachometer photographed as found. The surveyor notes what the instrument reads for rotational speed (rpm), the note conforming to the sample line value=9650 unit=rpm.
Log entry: value=5600 unit=rpm
